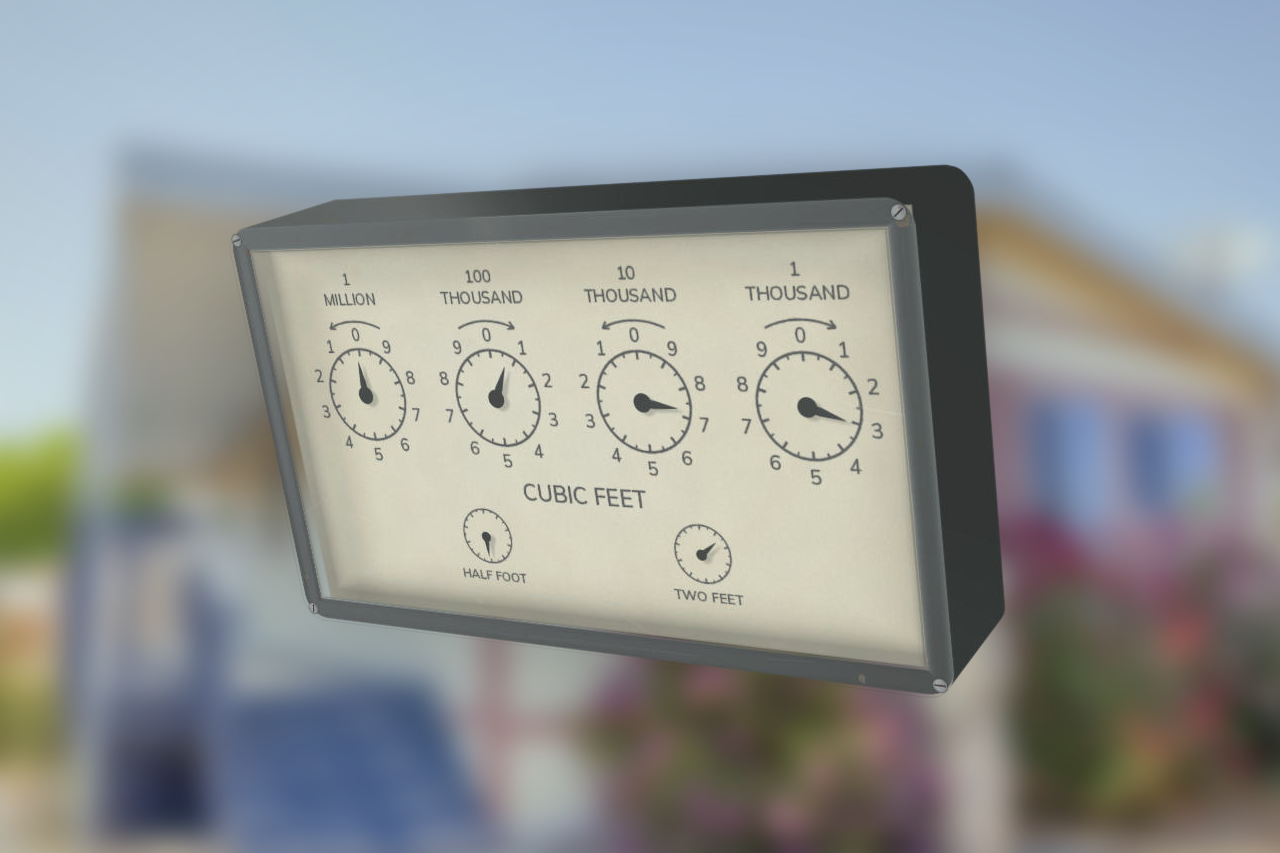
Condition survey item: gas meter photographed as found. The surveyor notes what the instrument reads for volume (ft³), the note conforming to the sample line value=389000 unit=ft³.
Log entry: value=7300 unit=ft³
